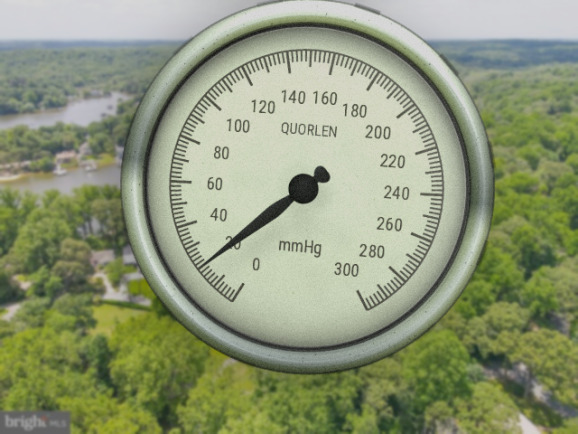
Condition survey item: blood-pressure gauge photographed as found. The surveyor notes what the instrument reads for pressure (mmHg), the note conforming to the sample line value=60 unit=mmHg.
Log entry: value=20 unit=mmHg
